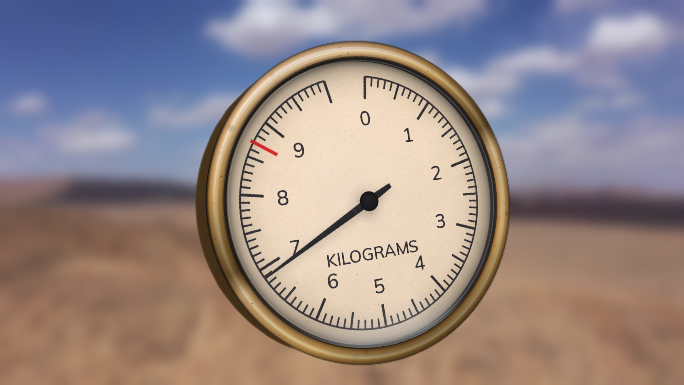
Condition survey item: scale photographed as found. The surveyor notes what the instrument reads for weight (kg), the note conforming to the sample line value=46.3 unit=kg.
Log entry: value=6.9 unit=kg
